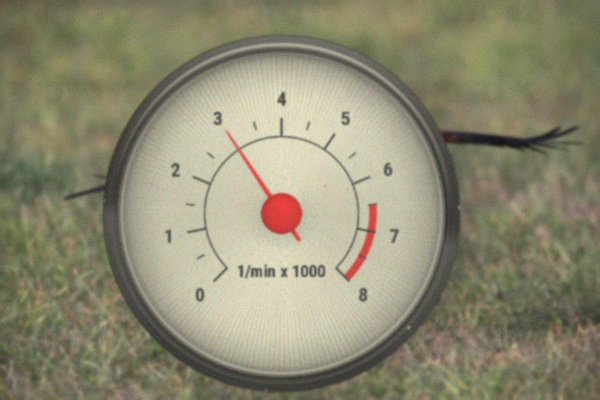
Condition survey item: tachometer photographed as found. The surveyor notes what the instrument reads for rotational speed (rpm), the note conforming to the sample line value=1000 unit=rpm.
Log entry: value=3000 unit=rpm
